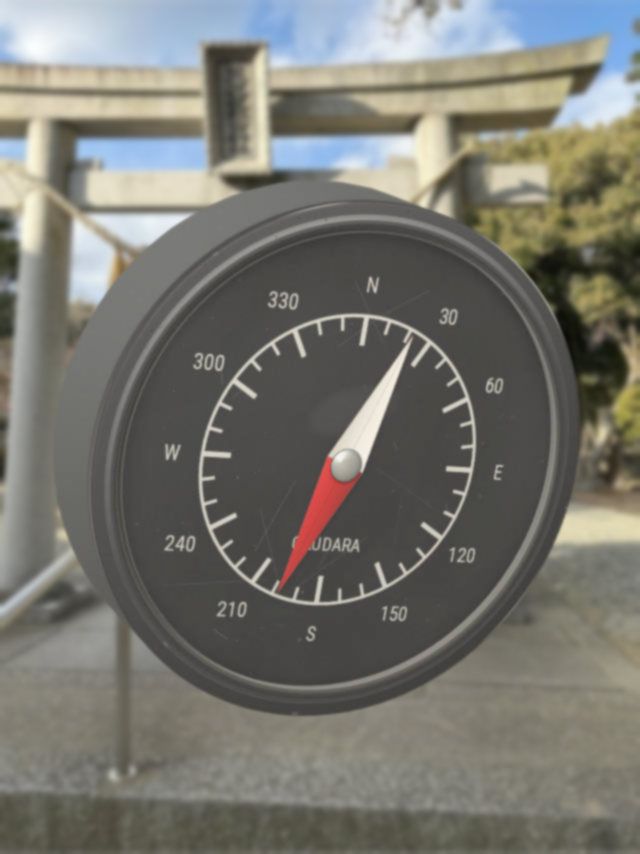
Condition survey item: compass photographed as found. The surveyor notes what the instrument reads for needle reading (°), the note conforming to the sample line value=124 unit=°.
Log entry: value=200 unit=°
